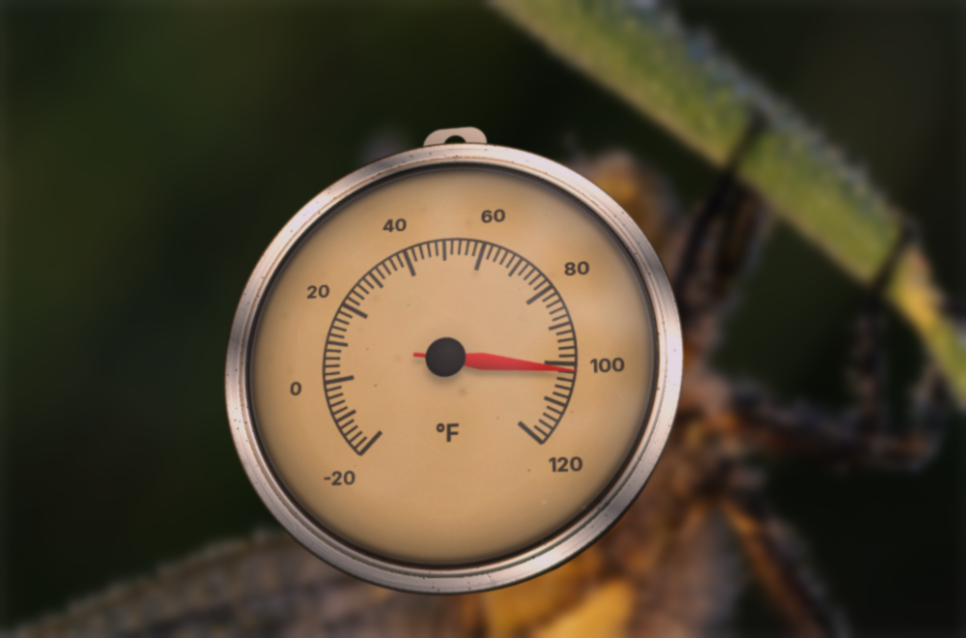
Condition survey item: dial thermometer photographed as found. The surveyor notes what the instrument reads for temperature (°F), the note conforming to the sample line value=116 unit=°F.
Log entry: value=102 unit=°F
